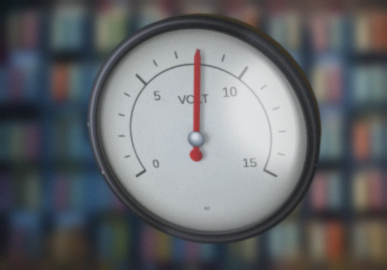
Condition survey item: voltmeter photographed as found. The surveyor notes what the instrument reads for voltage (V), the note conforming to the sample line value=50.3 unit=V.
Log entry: value=8 unit=V
